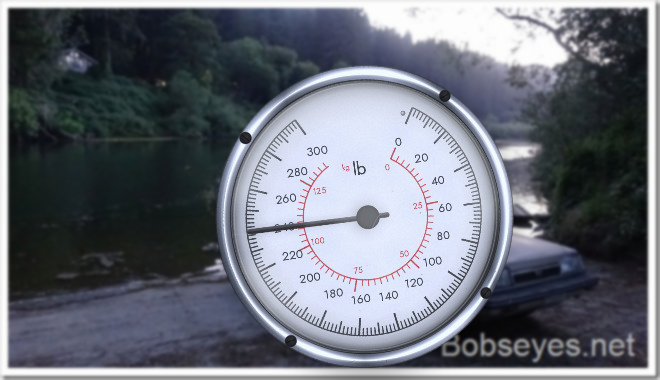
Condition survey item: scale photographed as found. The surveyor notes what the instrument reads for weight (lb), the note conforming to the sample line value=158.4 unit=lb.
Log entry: value=240 unit=lb
